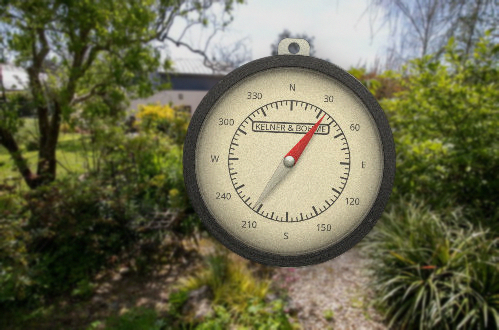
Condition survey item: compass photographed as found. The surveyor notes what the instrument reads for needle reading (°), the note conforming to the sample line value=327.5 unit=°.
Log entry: value=35 unit=°
